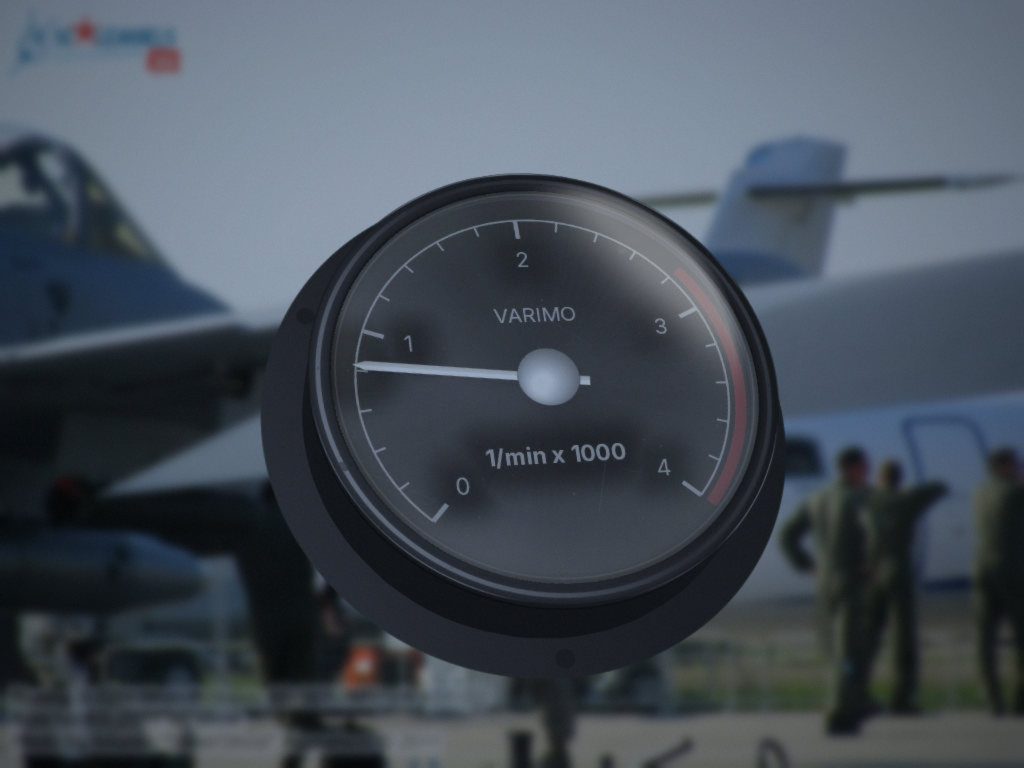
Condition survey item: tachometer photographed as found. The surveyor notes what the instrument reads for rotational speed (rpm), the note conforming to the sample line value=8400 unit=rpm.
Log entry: value=800 unit=rpm
